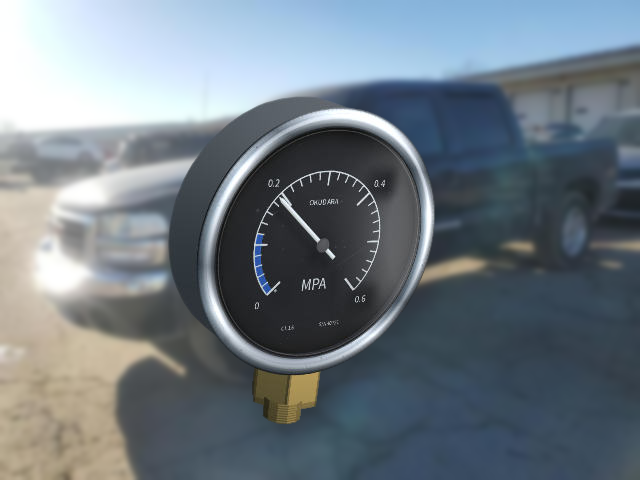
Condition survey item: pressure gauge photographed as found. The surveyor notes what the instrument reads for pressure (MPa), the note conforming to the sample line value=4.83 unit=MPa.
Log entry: value=0.19 unit=MPa
